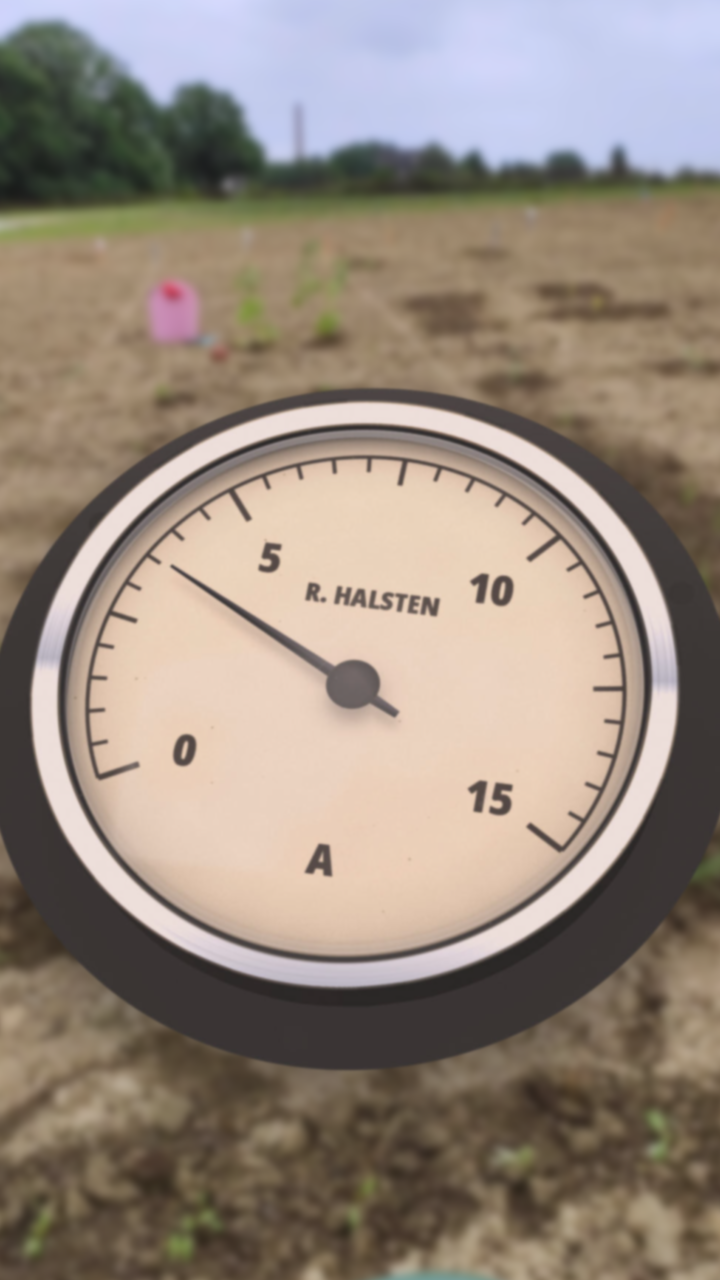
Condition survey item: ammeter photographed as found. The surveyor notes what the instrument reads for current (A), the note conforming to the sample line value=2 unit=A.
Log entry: value=3.5 unit=A
